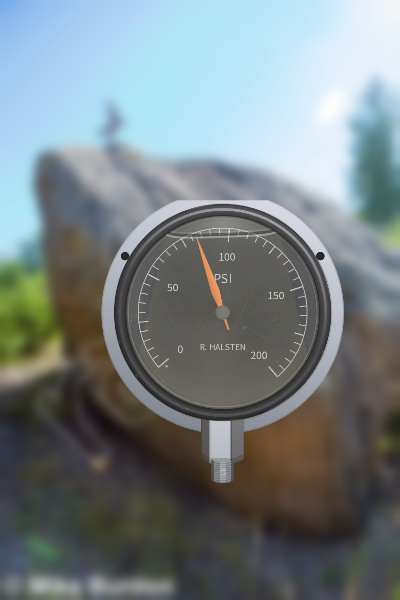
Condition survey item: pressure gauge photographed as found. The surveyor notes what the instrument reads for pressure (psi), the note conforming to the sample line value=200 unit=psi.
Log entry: value=82.5 unit=psi
